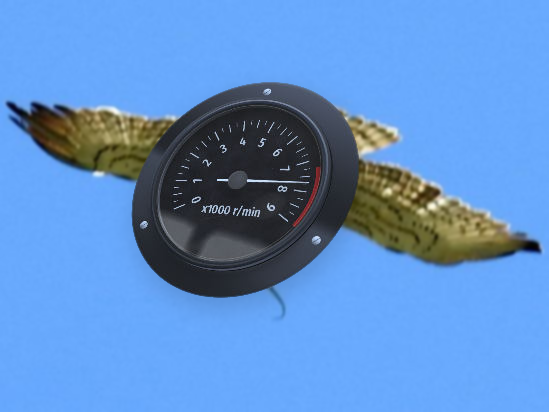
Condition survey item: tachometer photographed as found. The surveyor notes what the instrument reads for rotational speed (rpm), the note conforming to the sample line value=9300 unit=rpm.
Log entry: value=7750 unit=rpm
